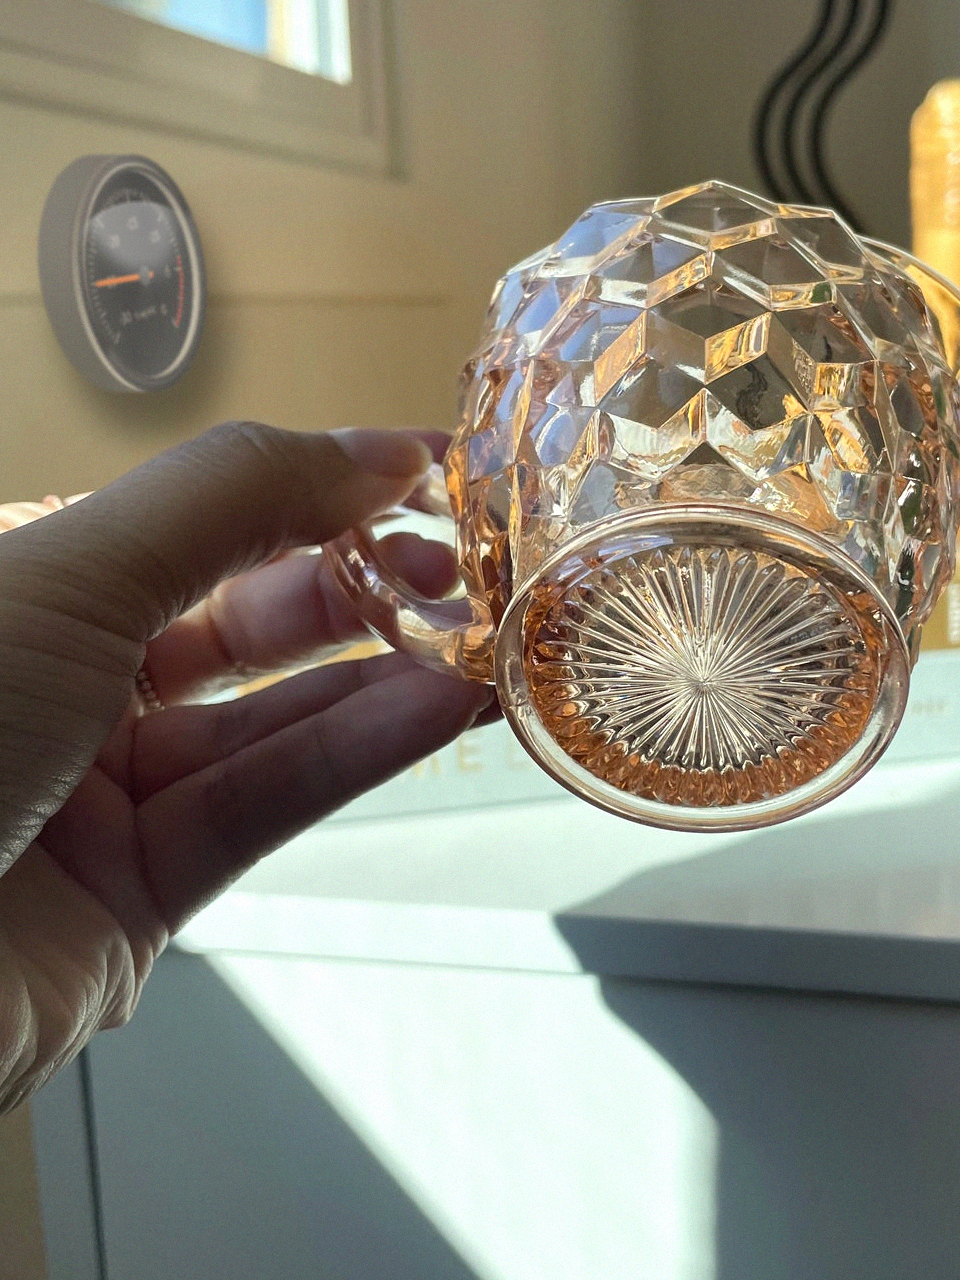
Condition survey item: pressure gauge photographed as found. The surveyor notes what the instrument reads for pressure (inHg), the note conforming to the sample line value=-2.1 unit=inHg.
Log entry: value=-25 unit=inHg
